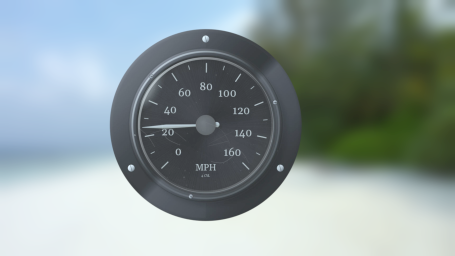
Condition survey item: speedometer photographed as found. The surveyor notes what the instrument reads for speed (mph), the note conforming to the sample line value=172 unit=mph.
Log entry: value=25 unit=mph
